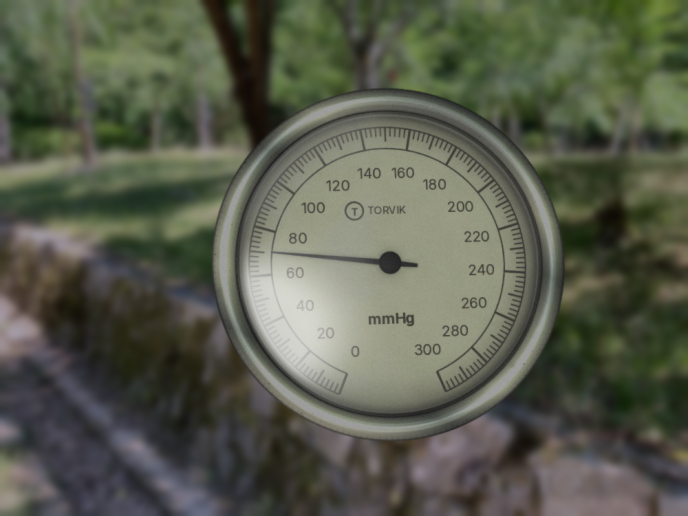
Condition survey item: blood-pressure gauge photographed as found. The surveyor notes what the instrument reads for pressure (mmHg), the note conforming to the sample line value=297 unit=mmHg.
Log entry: value=70 unit=mmHg
